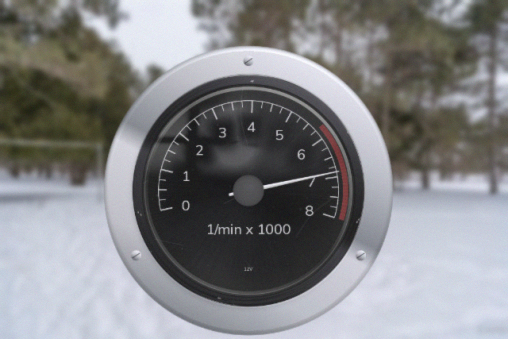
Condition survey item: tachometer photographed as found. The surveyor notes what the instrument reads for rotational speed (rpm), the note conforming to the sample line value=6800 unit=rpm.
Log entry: value=6875 unit=rpm
